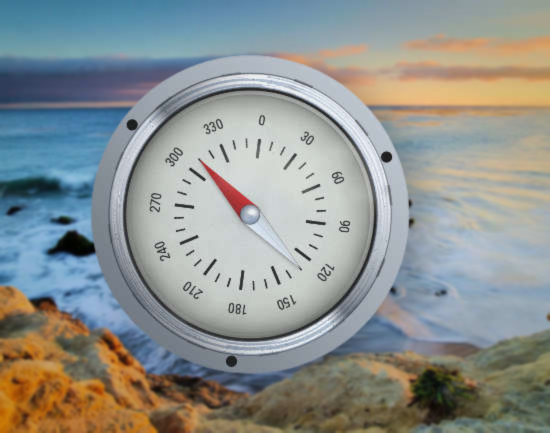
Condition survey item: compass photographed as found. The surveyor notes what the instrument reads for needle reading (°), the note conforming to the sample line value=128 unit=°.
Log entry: value=310 unit=°
